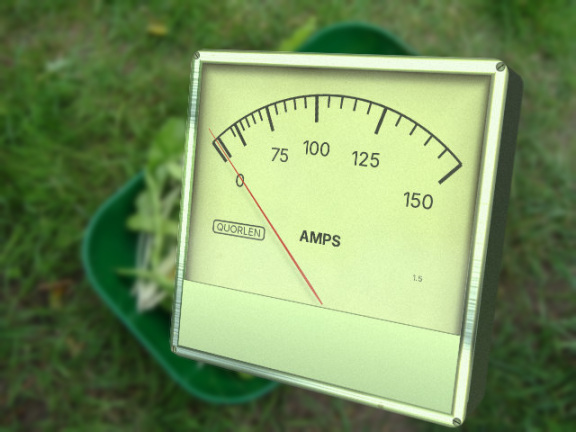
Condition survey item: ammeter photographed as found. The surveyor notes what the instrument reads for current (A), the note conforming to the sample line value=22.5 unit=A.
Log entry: value=25 unit=A
